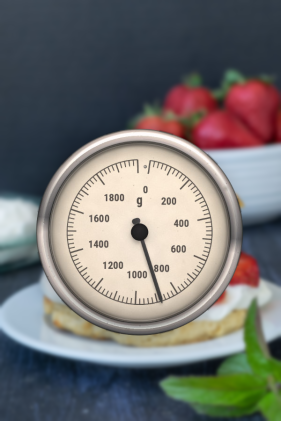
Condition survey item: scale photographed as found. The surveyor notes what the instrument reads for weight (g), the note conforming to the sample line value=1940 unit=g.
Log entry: value=880 unit=g
